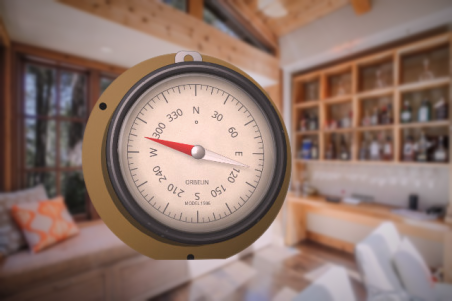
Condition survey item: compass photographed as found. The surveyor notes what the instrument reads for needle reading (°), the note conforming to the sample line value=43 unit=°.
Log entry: value=285 unit=°
